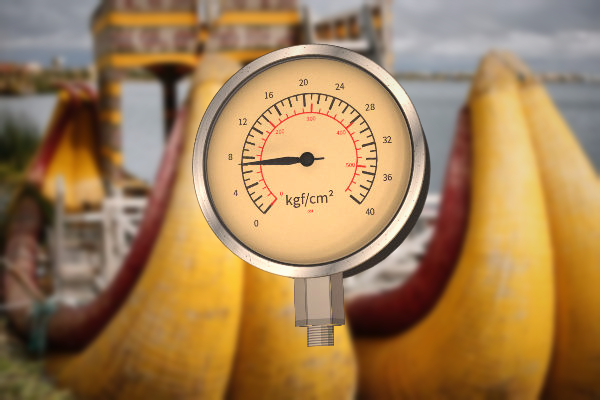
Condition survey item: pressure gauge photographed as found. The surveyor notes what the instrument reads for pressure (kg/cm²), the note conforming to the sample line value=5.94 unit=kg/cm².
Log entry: value=7 unit=kg/cm²
